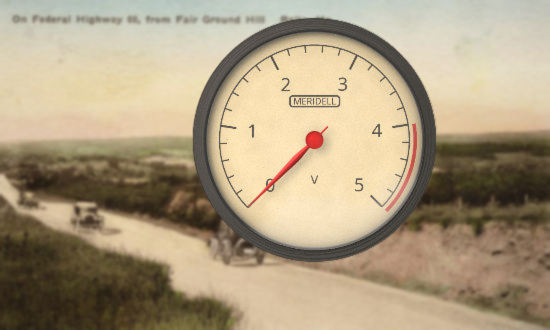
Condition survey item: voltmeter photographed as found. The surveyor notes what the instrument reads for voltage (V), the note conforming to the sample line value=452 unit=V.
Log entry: value=0 unit=V
